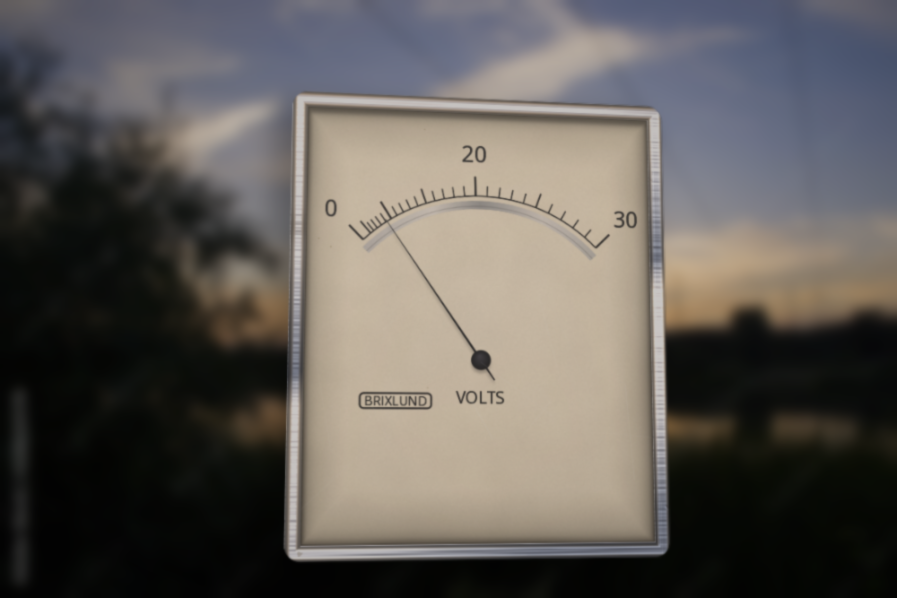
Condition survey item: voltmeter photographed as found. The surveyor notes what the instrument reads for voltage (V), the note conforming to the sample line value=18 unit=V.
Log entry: value=9 unit=V
